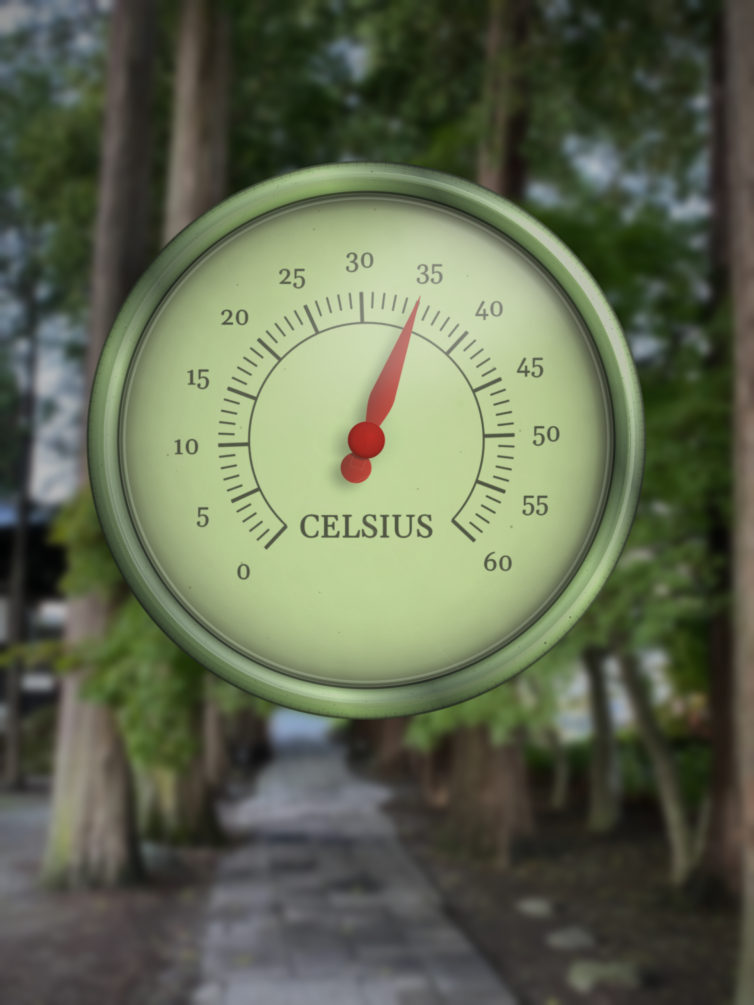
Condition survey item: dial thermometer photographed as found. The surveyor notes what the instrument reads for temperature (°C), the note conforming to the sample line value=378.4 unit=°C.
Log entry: value=35 unit=°C
